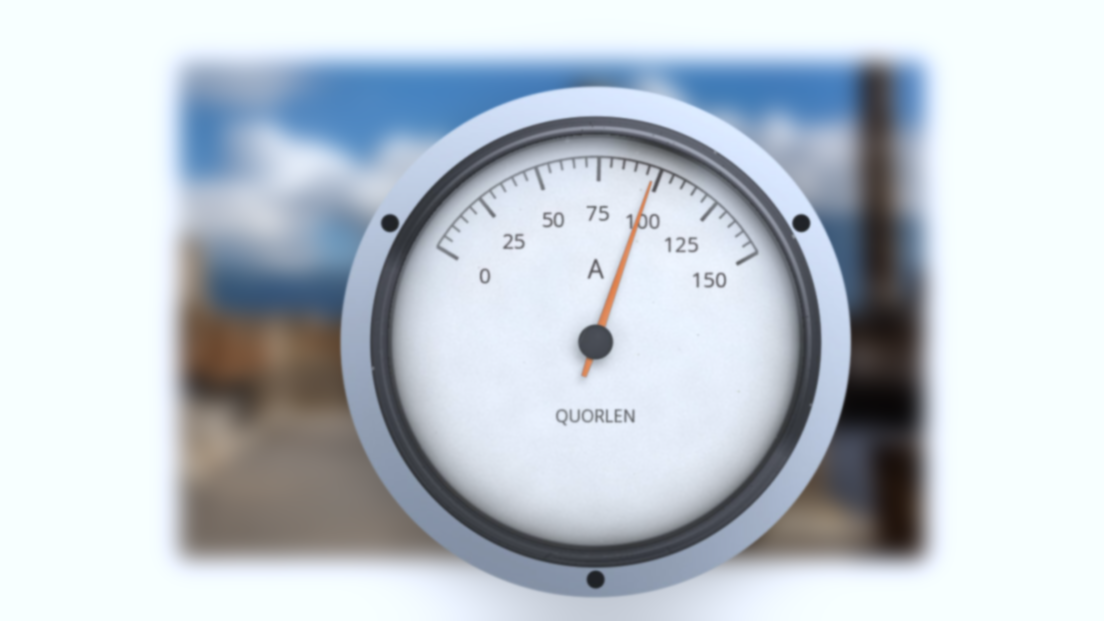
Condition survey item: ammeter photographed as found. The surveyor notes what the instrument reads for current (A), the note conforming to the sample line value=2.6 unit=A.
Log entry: value=97.5 unit=A
